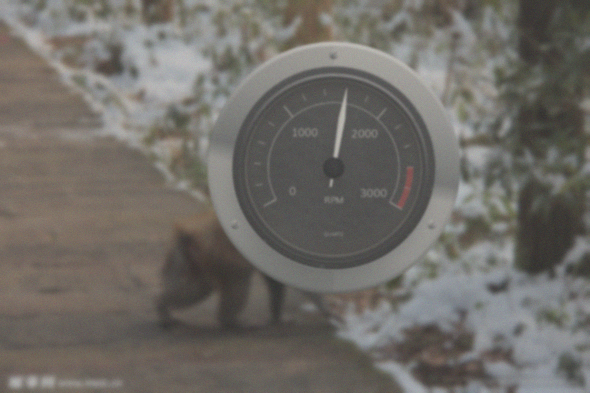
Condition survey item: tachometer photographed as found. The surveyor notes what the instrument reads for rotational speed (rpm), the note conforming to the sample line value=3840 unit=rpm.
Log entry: value=1600 unit=rpm
